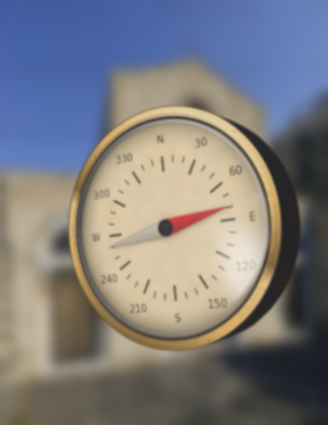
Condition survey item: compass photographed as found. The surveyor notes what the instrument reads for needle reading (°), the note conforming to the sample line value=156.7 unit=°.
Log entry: value=80 unit=°
